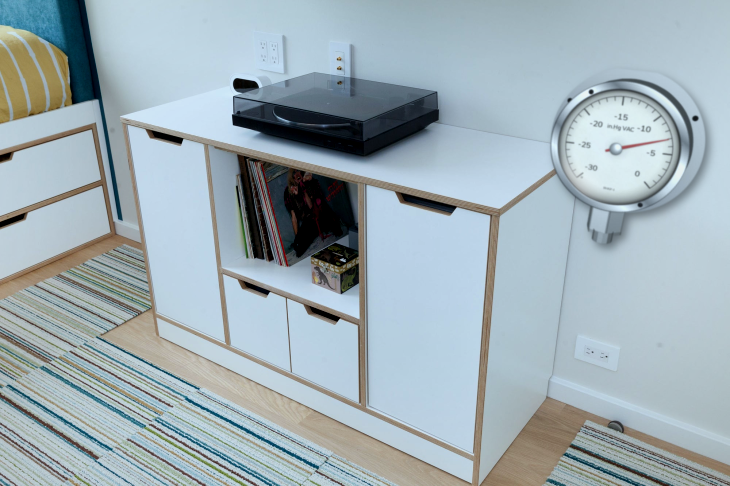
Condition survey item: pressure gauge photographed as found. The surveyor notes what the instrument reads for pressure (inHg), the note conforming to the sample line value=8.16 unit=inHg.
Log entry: value=-7 unit=inHg
